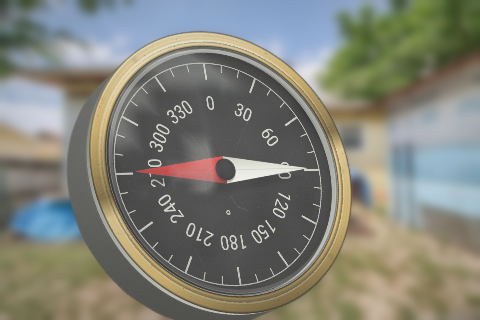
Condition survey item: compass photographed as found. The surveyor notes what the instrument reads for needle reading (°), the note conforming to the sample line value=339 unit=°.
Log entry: value=270 unit=°
